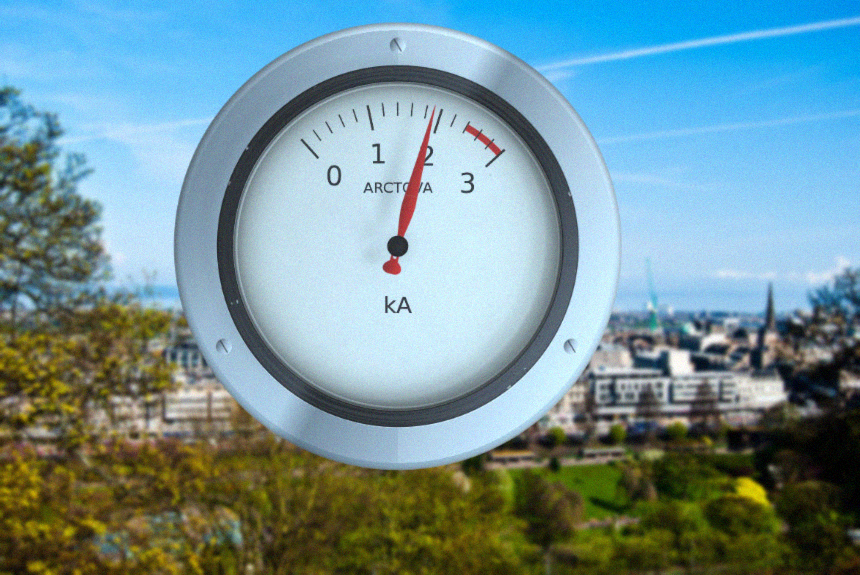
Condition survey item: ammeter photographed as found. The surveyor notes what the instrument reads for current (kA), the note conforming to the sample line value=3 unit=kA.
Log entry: value=1.9 unit=kA
